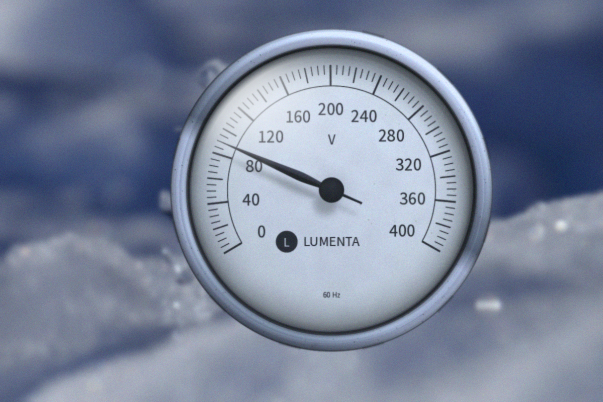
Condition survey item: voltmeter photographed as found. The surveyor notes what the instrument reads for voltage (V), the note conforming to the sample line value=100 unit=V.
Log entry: value=90 unit=V
